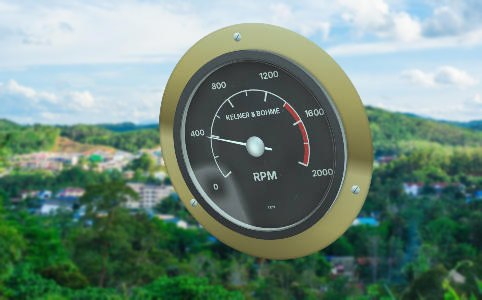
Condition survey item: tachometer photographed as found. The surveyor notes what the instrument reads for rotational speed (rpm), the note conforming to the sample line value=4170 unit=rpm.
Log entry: value=400 unit=rpm
